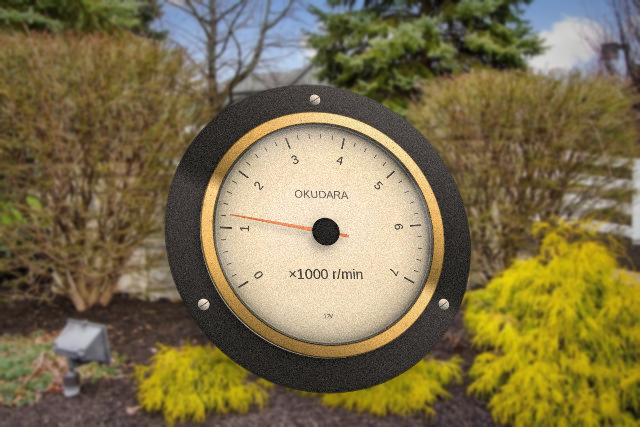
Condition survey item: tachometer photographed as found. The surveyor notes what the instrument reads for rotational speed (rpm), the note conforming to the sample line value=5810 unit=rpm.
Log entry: value=1200 unit=rpm
